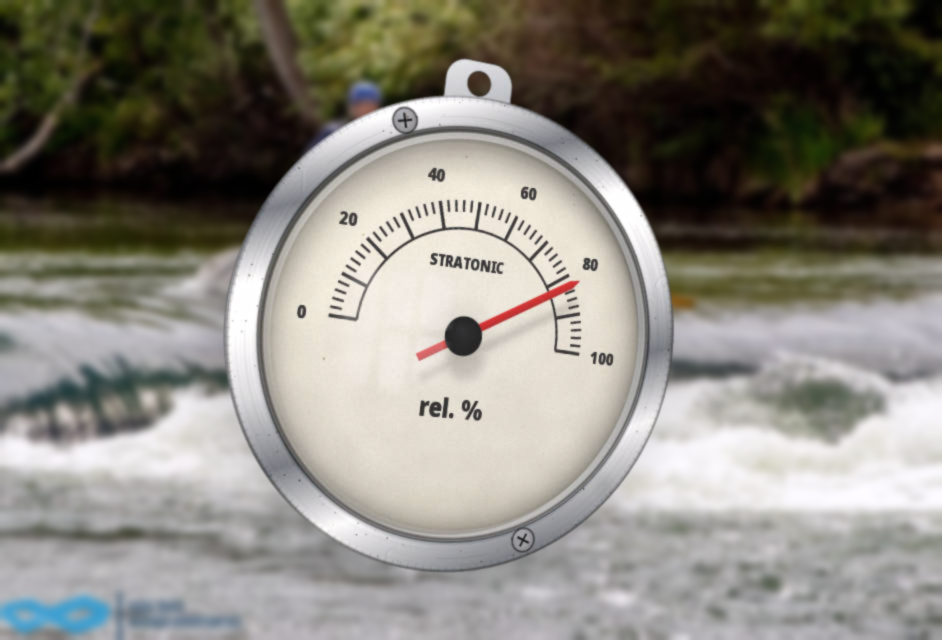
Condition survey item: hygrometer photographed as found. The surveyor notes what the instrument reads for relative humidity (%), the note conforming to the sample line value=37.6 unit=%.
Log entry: value=82 unit=%
